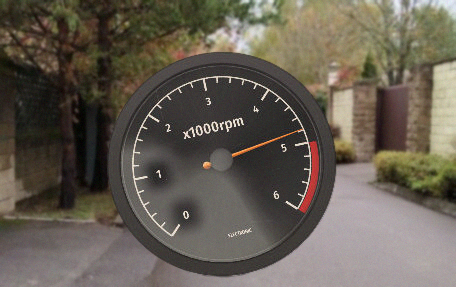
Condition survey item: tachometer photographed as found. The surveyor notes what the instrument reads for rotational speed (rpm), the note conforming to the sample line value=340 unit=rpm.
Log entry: value=4800 unit=rpm
